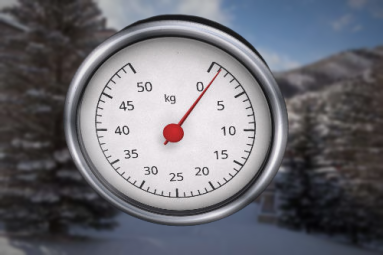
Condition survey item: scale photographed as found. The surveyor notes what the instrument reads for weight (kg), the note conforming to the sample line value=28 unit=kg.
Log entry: value=1 unit=kg
